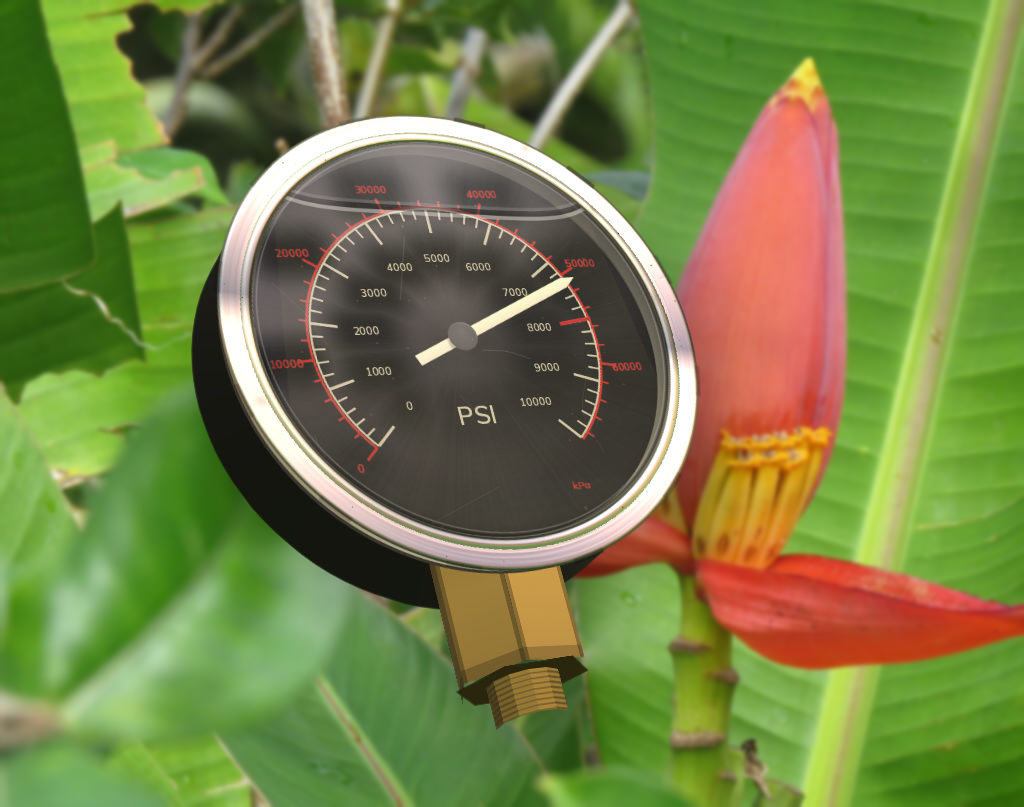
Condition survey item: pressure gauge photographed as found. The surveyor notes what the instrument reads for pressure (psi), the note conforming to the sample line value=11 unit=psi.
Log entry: value=7400 unit=psi
